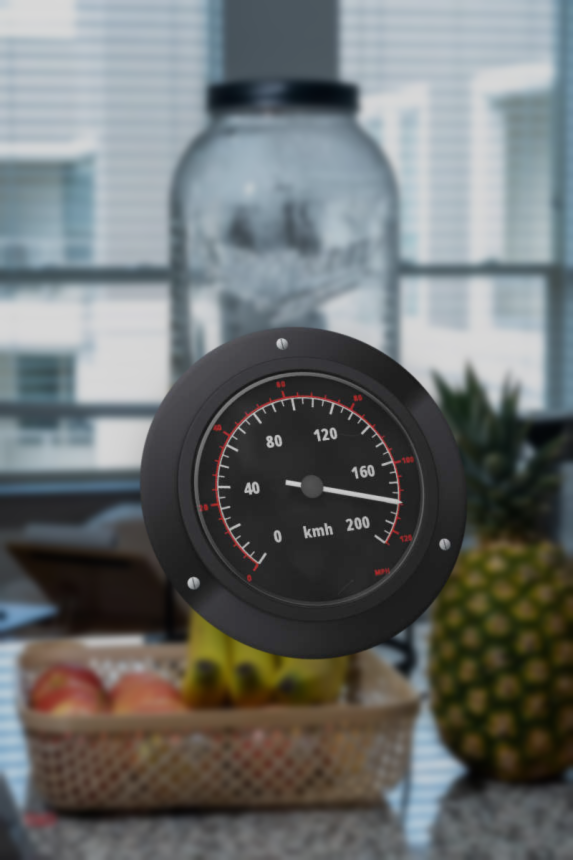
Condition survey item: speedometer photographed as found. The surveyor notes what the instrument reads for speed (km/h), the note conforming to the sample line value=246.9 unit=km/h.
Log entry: value=180 unit=km/h
